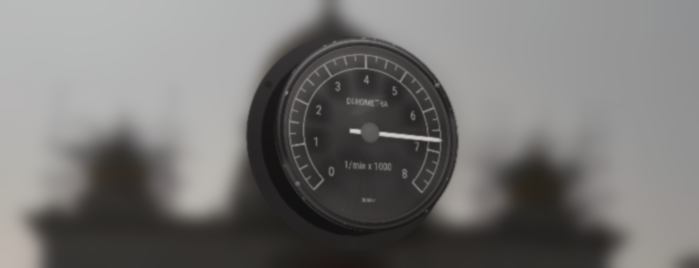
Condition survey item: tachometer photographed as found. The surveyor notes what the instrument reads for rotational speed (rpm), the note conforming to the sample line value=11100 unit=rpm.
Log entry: value=6750 unit=rpm
